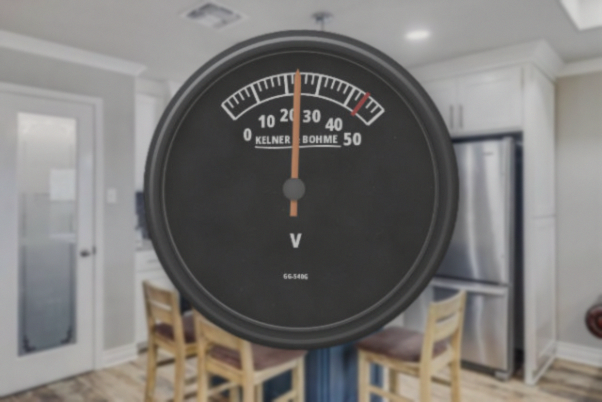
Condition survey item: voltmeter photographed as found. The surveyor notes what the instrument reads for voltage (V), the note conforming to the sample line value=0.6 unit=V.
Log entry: value=24 unit=V
